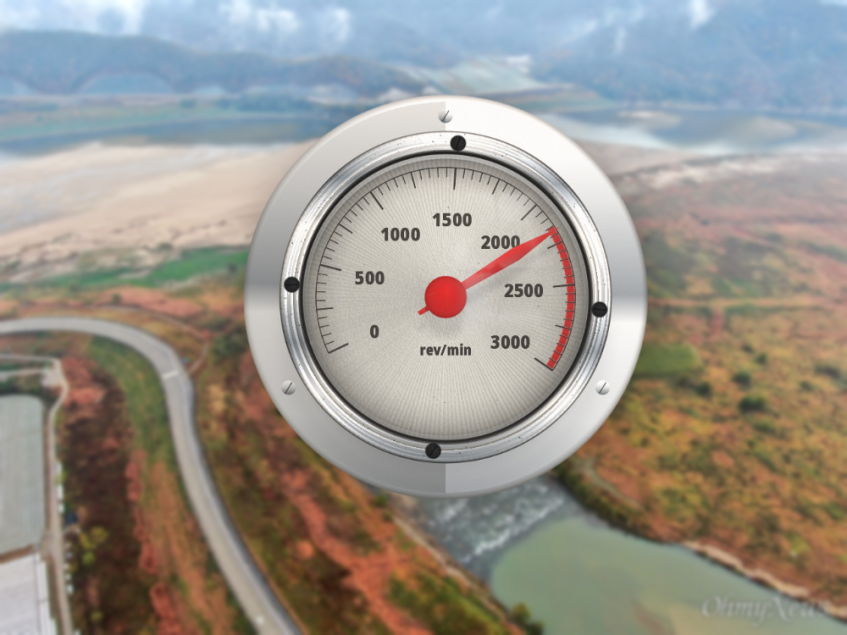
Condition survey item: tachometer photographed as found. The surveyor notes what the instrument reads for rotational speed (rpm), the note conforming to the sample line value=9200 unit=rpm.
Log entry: value=2175 unit=rpm
